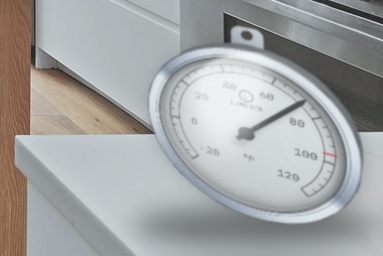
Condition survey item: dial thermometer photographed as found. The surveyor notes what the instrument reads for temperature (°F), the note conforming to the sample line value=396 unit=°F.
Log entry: value=72 unit=°F
